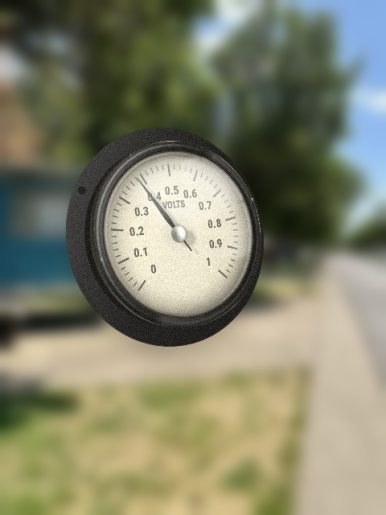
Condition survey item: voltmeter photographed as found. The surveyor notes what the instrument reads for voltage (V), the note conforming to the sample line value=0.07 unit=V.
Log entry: value=0.38 unit=V
